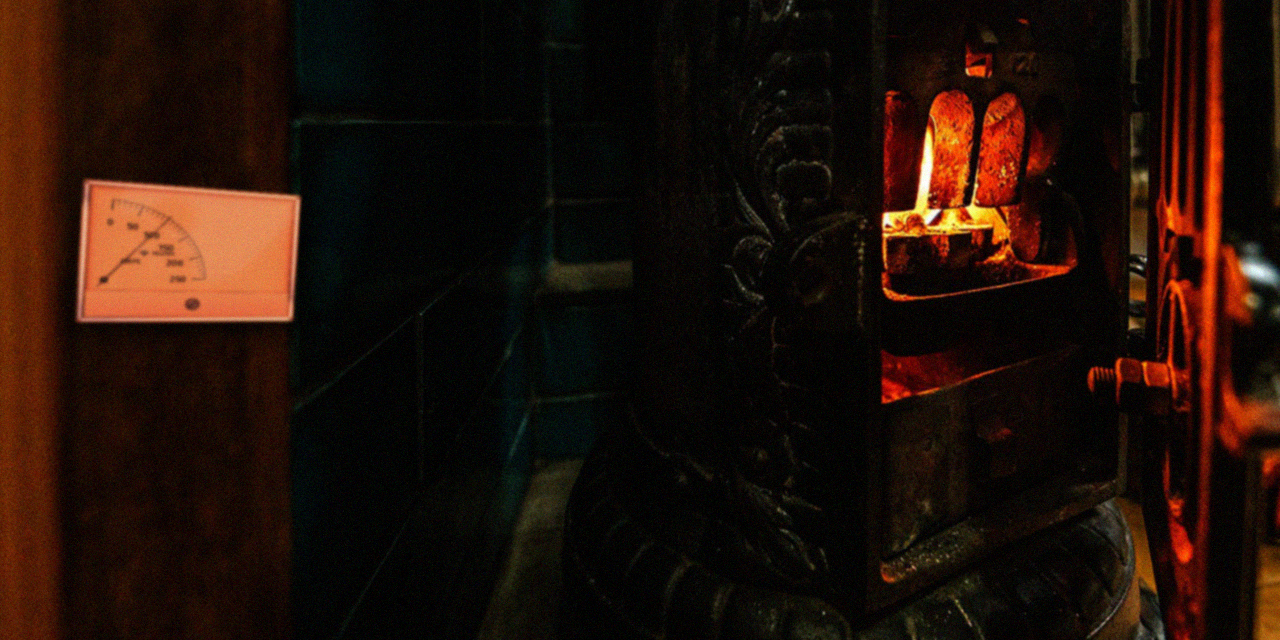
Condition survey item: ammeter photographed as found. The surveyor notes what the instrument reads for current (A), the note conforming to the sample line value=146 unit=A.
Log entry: value=100 unit=A
